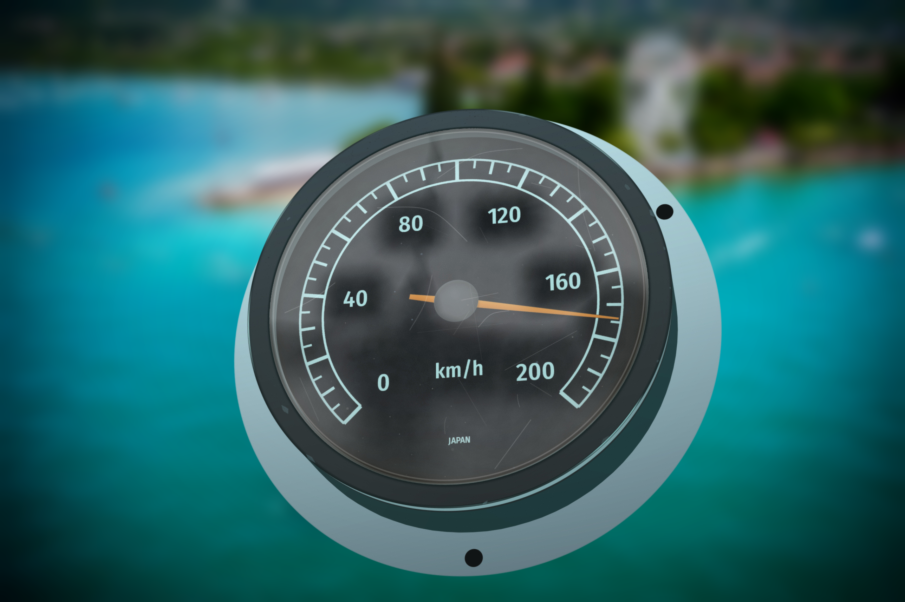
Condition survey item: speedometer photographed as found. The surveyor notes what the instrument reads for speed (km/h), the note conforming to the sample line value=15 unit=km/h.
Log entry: value=175 unit=km/h
